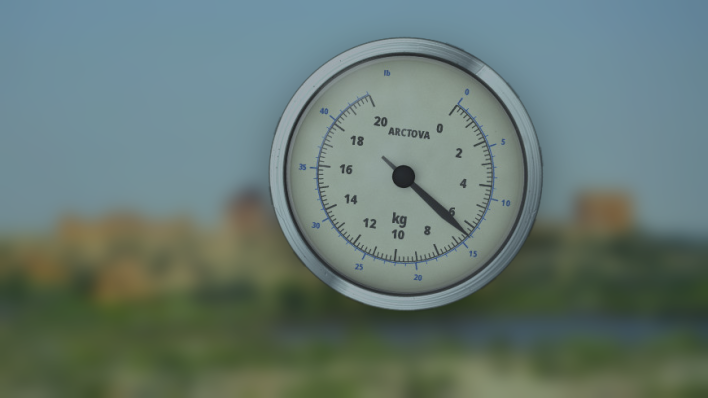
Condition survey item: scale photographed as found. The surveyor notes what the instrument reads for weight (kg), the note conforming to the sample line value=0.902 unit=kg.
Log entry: value=6.4 unit=kg
